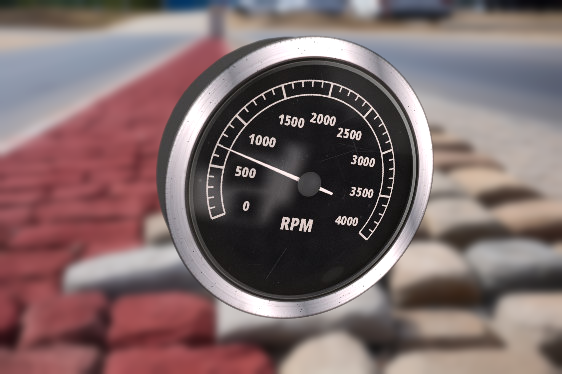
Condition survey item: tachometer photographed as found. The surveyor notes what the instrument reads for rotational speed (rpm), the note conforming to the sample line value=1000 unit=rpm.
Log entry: value=700 unit=rpm
